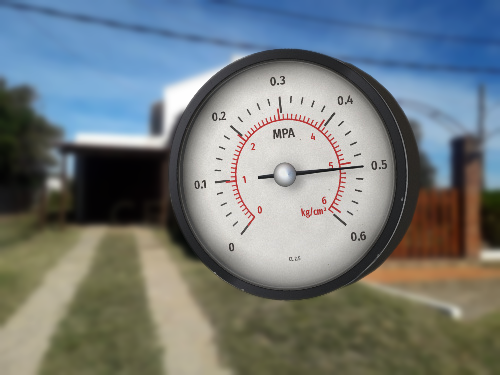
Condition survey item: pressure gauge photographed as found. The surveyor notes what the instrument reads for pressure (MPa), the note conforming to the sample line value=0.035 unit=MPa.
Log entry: value=0.5 unit=MPa
